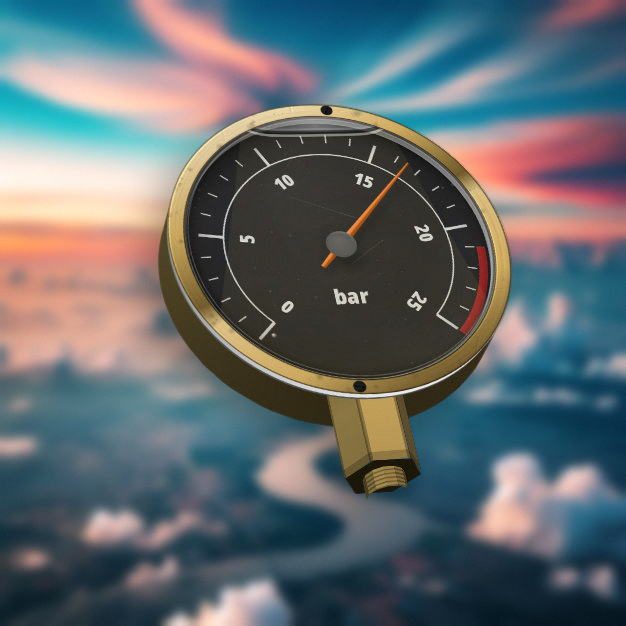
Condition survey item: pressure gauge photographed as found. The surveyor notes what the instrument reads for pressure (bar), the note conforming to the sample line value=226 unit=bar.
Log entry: value=16.5 unit=bar
